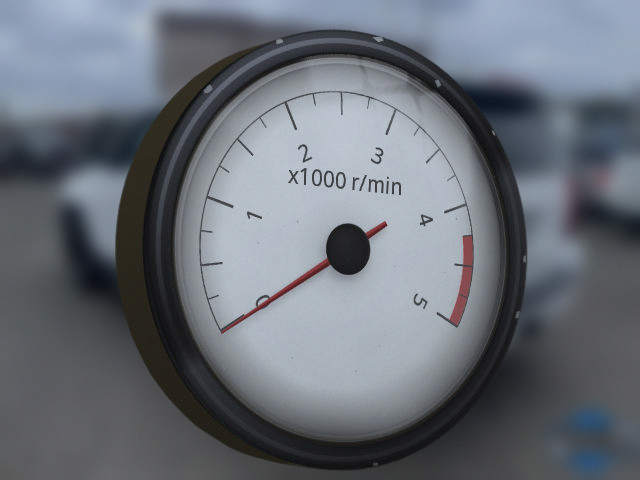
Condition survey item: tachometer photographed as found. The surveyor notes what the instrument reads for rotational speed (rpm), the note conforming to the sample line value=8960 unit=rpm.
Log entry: value=0 unit=rpm
